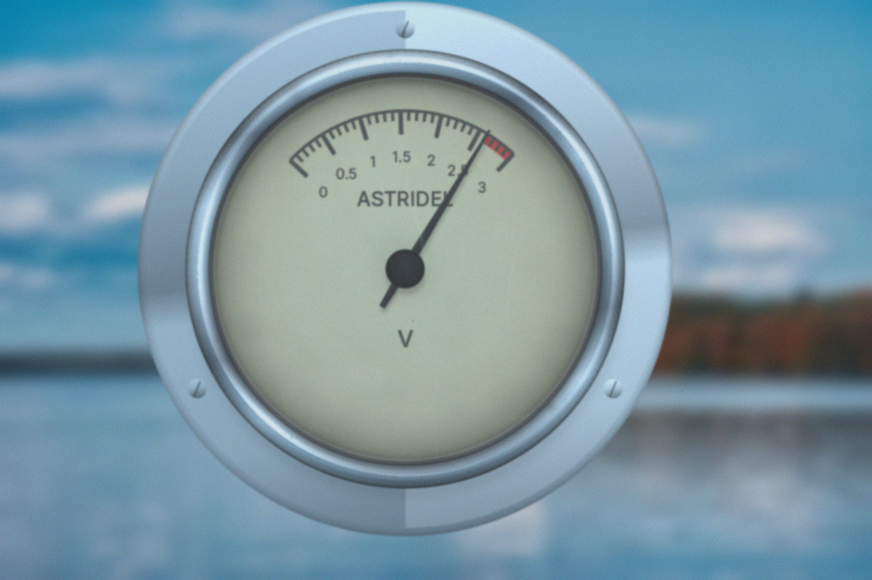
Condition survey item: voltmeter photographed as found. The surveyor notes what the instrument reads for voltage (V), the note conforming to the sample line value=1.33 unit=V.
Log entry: value=2.6 unit=V
